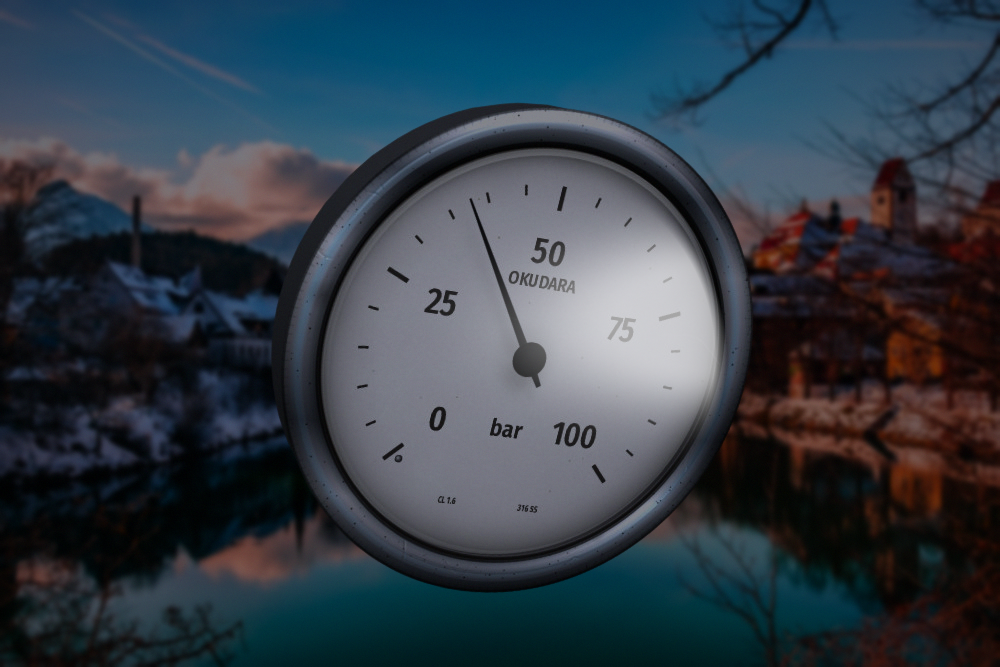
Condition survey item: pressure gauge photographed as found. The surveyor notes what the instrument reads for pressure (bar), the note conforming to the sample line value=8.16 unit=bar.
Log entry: value=37.5 unit=bar
